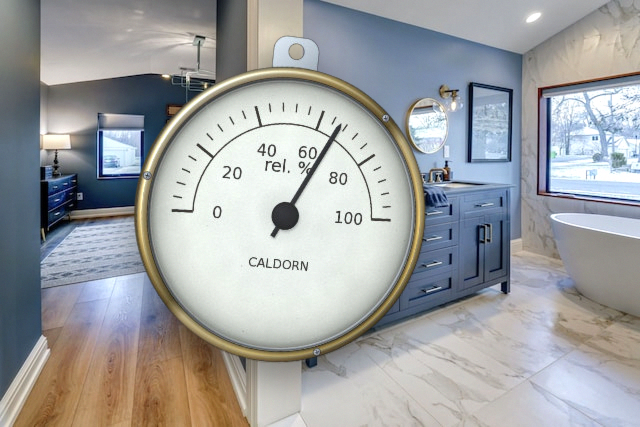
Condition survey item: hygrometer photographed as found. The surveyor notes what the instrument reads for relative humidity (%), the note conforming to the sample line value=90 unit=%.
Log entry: value=66 unit=%
